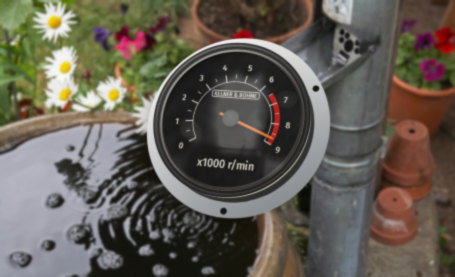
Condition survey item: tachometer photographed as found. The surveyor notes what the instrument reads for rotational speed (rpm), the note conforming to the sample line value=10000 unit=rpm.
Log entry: value=8750 unit=rpm
